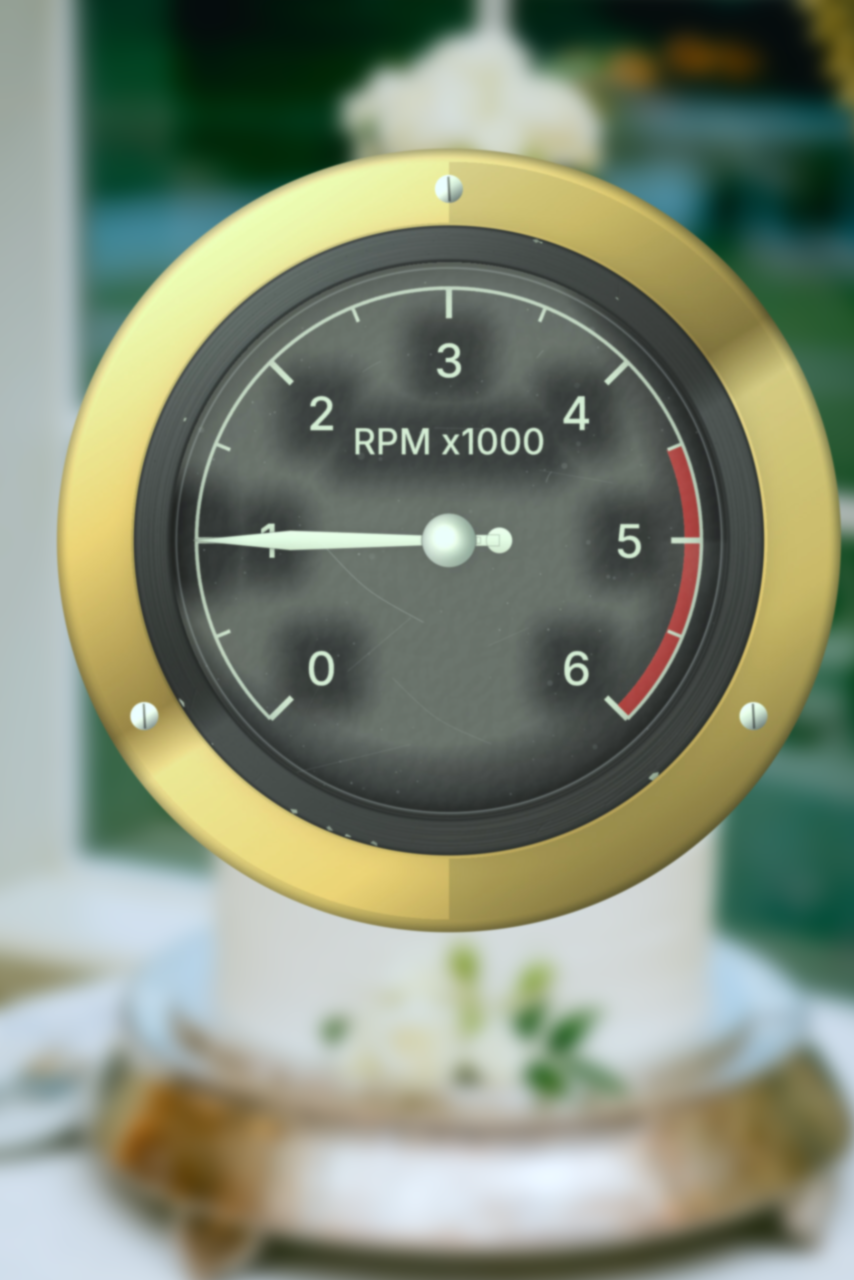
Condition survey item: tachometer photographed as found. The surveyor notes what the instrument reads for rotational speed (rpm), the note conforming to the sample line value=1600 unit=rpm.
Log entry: value=1000 unit=rpm
